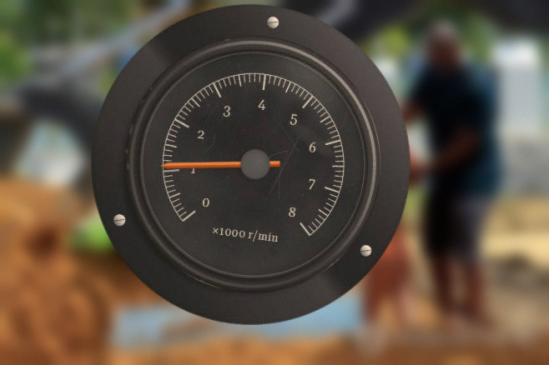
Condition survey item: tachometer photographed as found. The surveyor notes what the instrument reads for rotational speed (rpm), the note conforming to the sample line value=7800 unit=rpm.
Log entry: value=1100 unit=rpm
